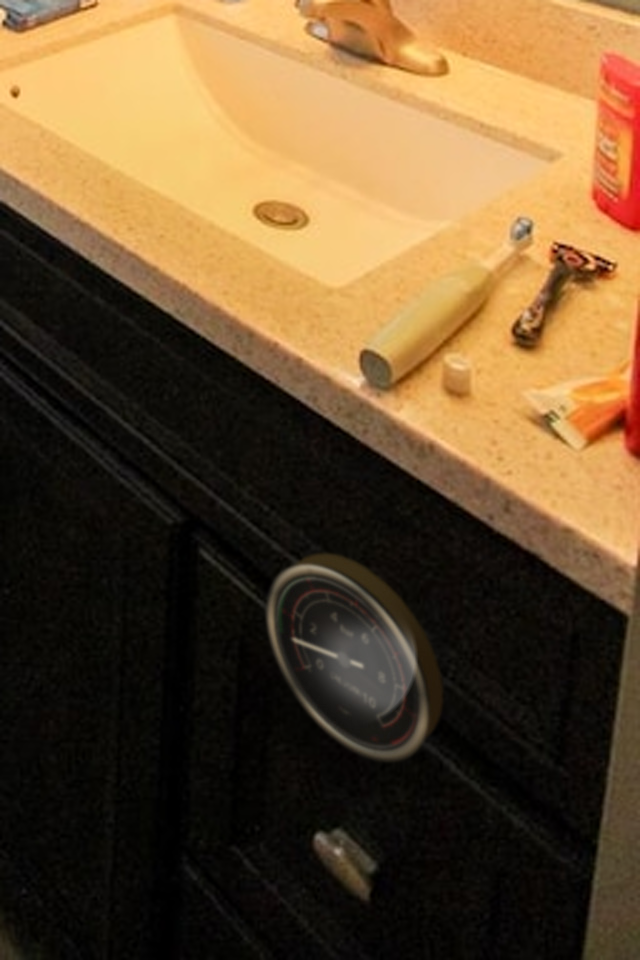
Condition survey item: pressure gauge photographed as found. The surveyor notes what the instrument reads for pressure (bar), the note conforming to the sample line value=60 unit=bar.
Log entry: value=1 unit=bar
